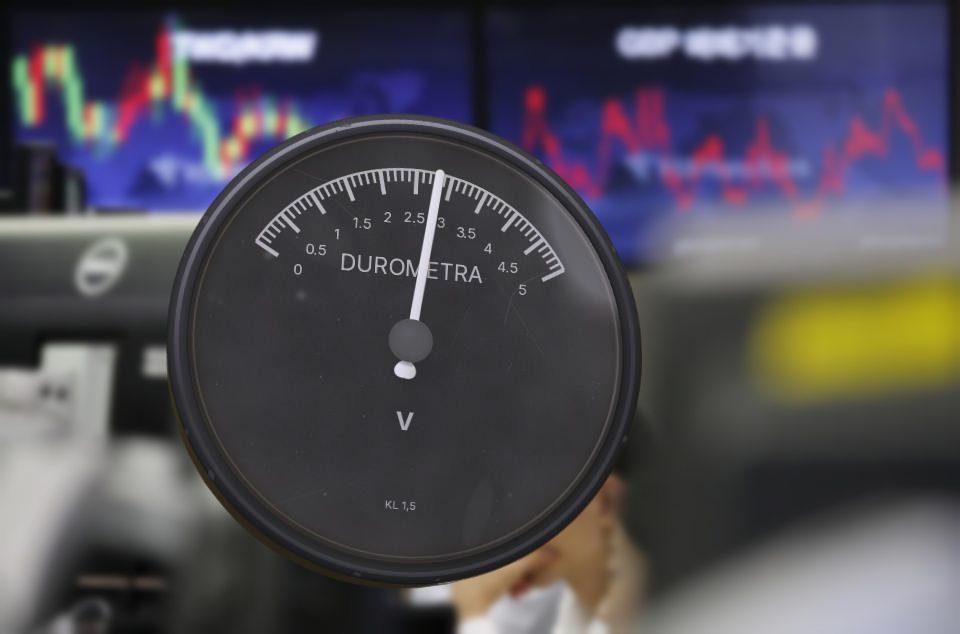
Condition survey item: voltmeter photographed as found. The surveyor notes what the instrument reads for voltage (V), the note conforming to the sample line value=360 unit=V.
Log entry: value=2.8 unit=V
